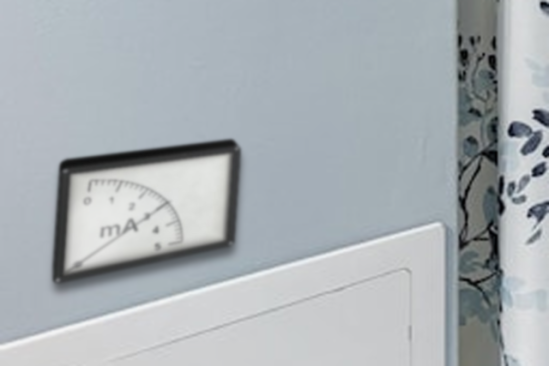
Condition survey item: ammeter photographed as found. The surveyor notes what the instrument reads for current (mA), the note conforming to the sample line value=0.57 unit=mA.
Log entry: value=3 unit=mA
